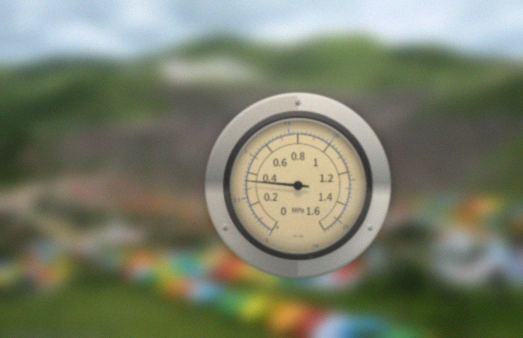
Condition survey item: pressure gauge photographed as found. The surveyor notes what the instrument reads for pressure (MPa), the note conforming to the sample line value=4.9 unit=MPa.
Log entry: value=0.35 unit=MPa
